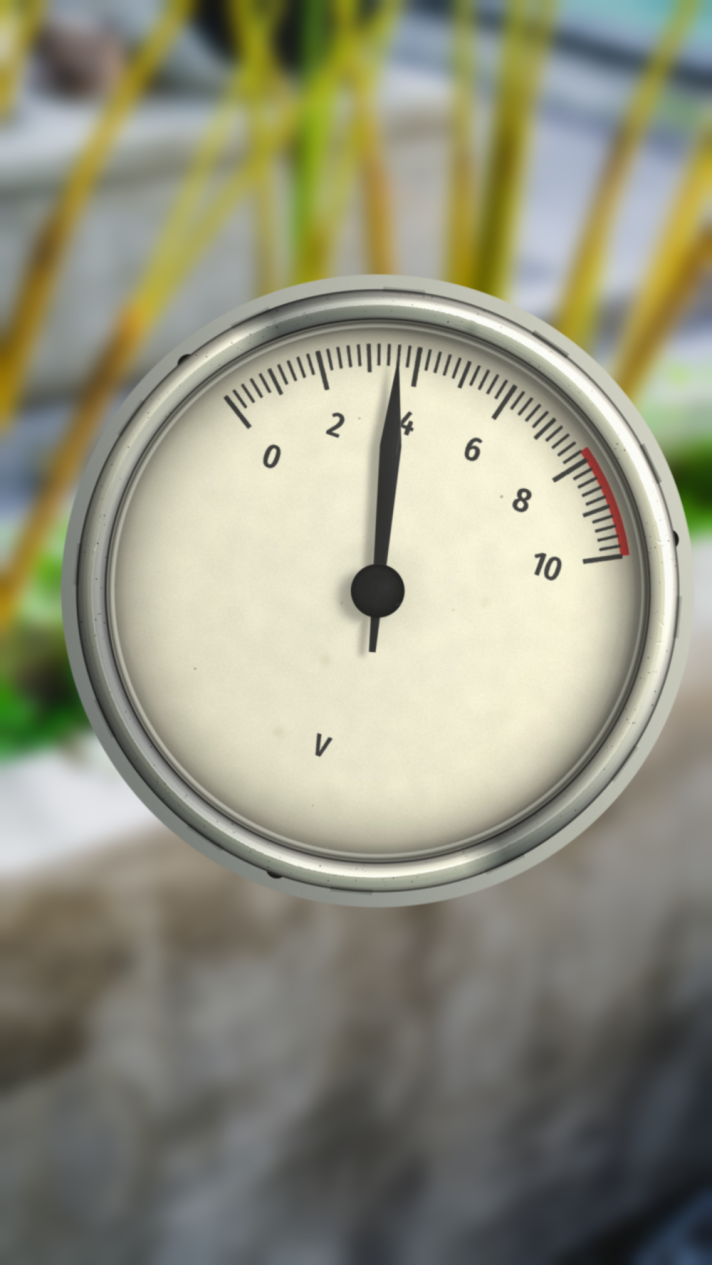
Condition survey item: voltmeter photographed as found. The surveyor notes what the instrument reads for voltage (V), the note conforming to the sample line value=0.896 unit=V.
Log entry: value=3.6 unit=V
